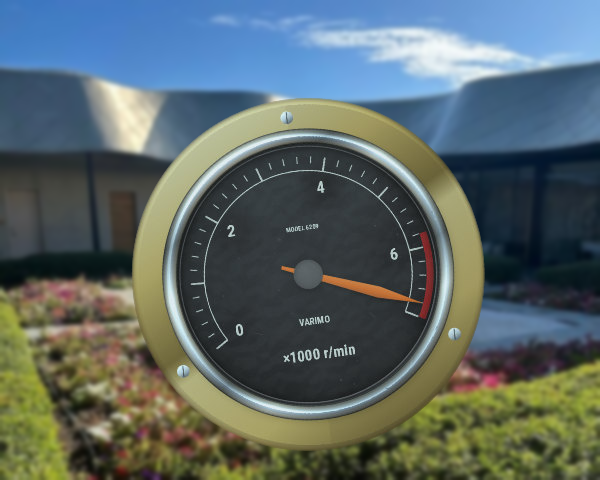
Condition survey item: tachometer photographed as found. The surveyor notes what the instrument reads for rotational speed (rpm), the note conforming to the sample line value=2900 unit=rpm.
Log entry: value=6800 unit=rpm
